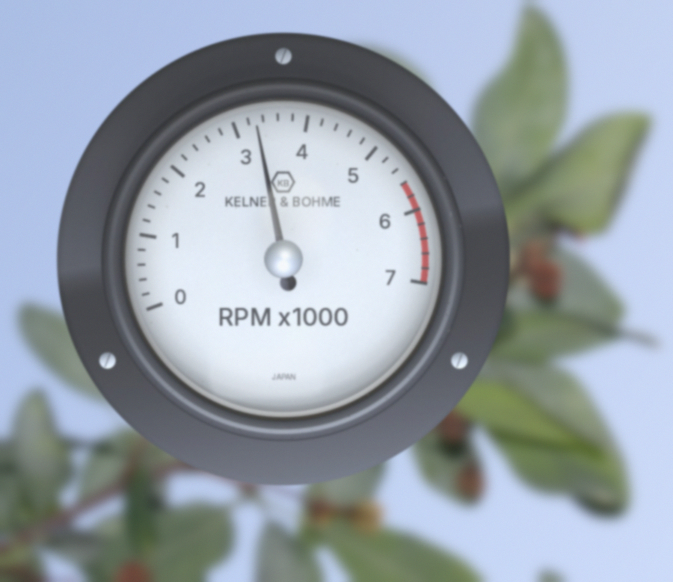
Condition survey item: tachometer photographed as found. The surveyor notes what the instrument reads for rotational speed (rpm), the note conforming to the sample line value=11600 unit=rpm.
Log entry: value=3300 unit=rpm
